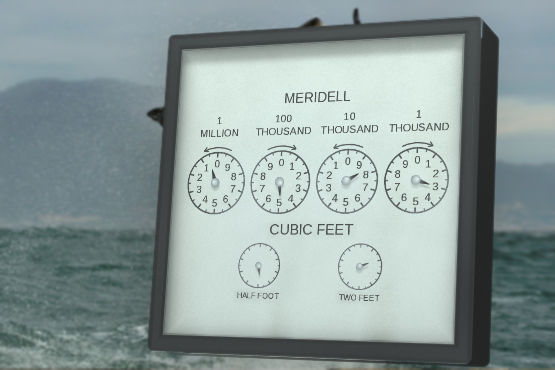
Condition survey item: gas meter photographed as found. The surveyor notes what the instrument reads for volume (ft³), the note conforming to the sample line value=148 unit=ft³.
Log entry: value=48300 unit=ft³
